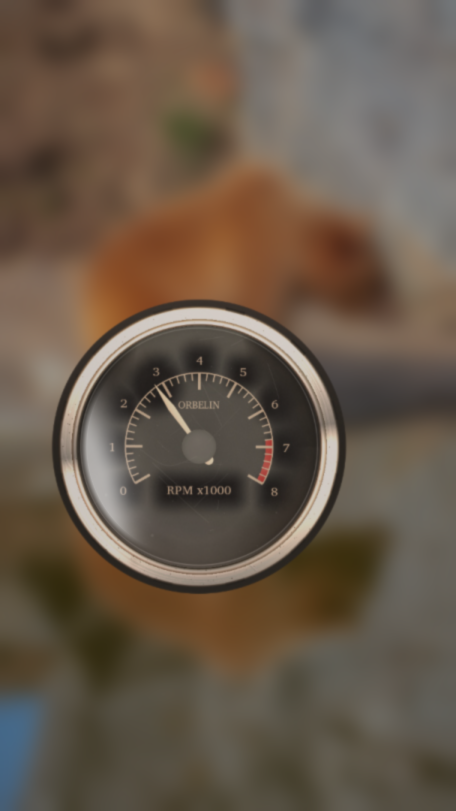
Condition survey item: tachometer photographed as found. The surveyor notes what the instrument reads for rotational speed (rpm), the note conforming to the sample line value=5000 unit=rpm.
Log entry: value=2800 unit=rpm
